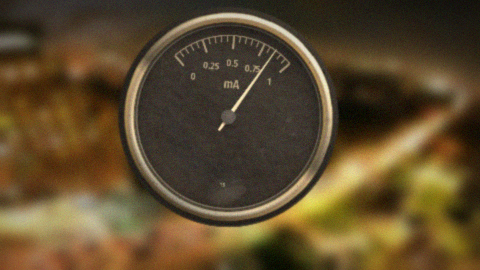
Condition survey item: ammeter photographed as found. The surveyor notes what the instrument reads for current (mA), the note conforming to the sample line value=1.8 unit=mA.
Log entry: value=0.85 unit=mA
